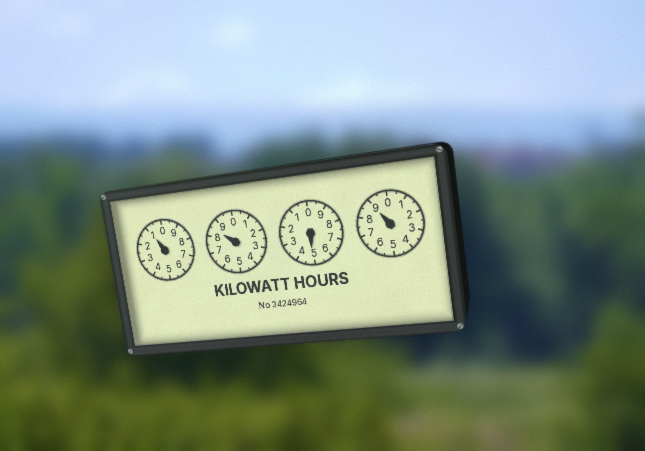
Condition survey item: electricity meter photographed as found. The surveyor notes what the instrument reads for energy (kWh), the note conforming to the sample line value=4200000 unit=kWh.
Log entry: value=849 unit=kWh
